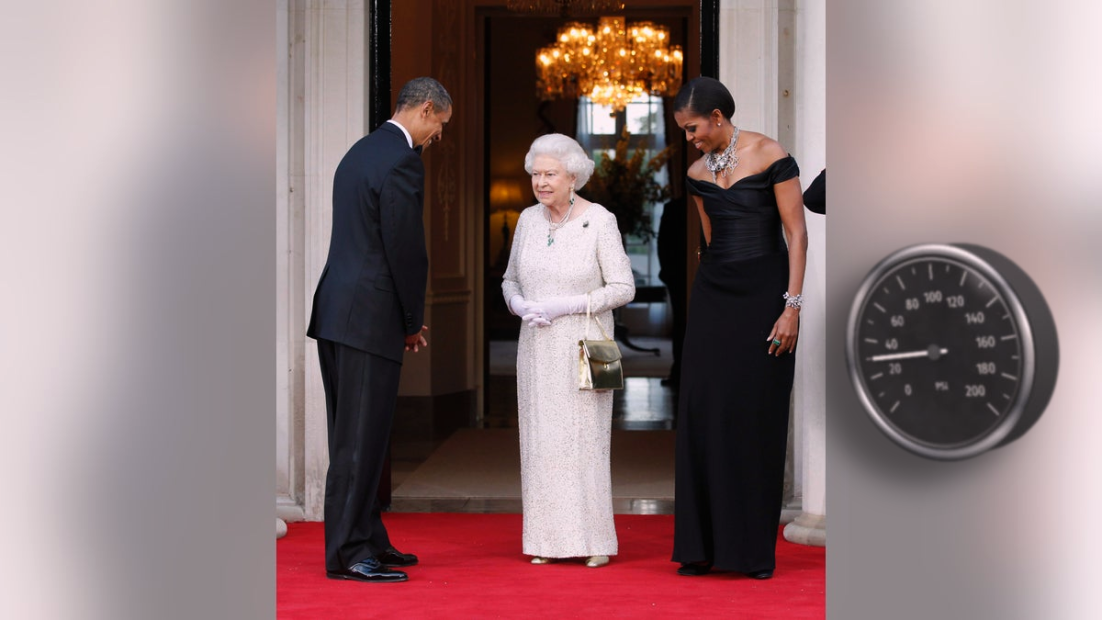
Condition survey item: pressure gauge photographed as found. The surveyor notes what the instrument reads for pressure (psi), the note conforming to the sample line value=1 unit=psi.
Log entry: value=30 unit=psi
